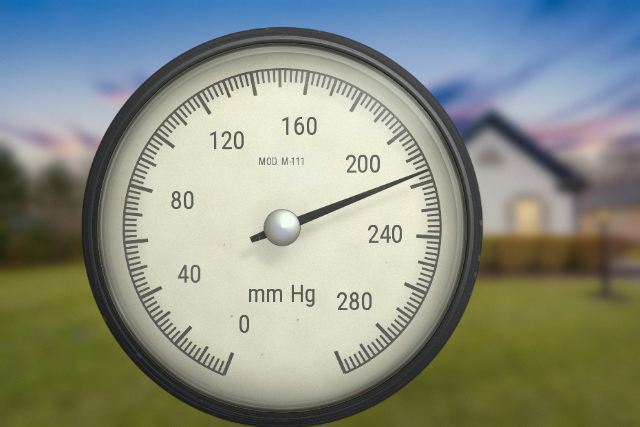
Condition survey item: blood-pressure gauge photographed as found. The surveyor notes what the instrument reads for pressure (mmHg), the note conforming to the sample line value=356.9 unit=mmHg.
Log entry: value=216 unit=mmHg
